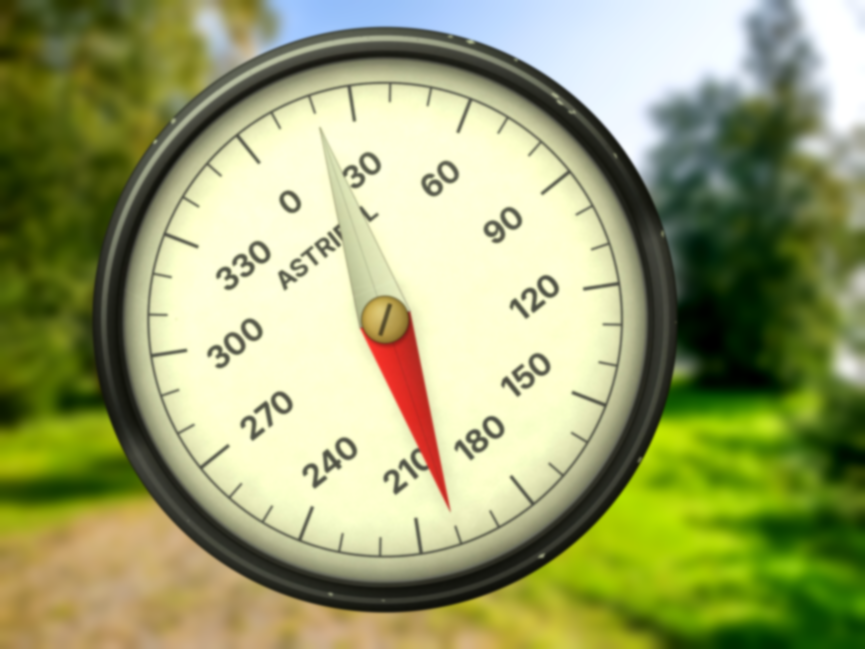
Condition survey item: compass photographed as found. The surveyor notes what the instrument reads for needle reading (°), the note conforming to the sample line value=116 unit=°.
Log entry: value=200 unit=°
